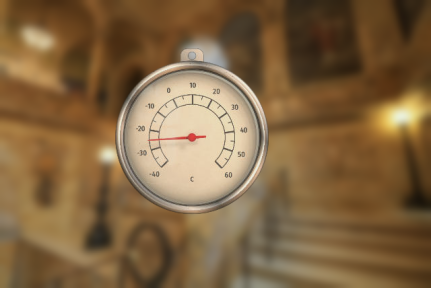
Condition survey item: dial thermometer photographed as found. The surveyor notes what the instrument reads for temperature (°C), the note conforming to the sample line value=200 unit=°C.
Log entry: value=-25 unit=°C
